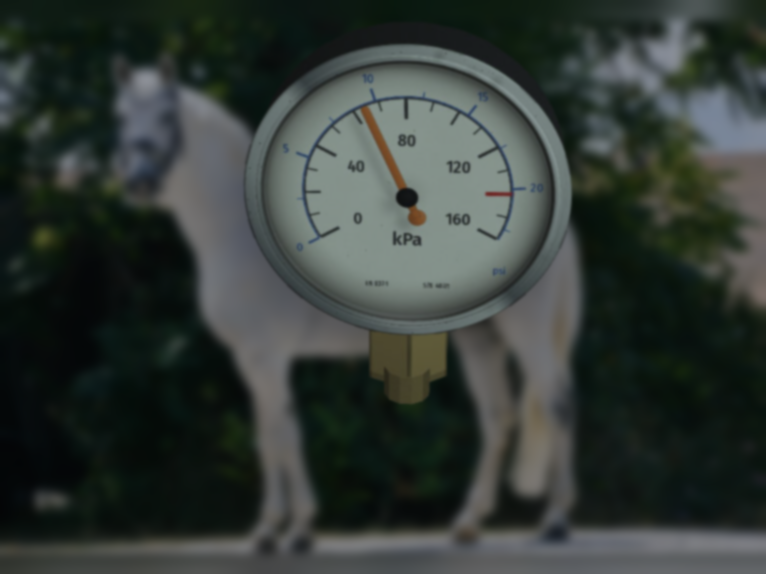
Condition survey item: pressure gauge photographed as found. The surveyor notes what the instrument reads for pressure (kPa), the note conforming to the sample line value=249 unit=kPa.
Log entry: value=65 unit=kPa
